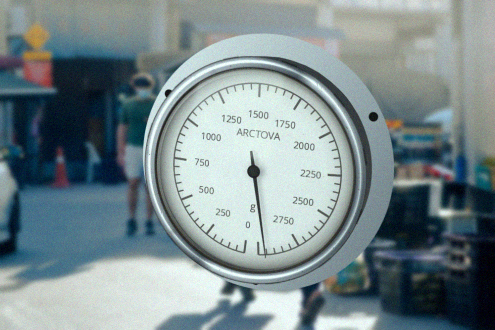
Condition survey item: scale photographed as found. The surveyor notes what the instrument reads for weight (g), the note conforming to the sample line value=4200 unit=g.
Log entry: value=2950 unit=g
